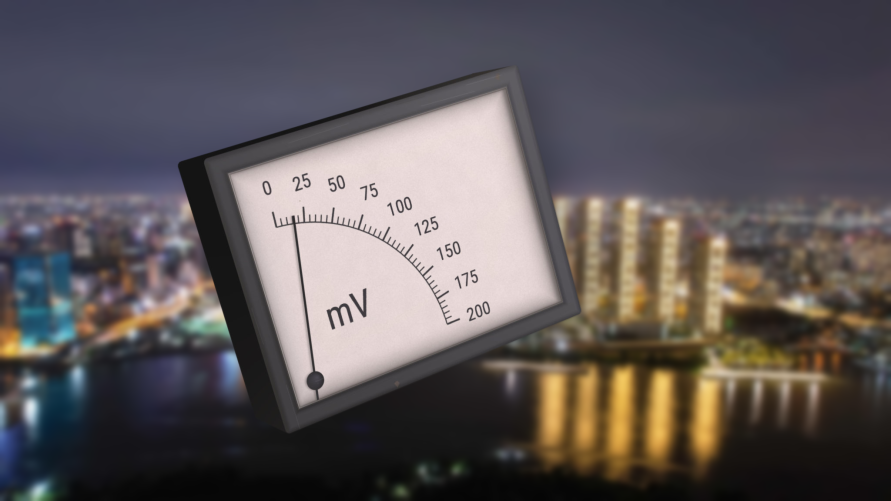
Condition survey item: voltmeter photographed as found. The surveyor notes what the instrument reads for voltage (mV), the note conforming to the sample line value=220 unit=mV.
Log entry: value=15 unit=mV
